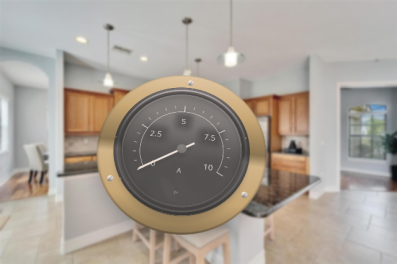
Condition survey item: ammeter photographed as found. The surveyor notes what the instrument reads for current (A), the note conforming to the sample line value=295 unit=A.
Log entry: value=0 unit=A
